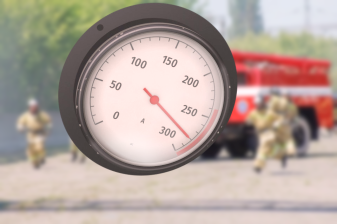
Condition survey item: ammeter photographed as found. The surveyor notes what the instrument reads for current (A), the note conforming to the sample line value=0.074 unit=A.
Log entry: value=280 unit=A
